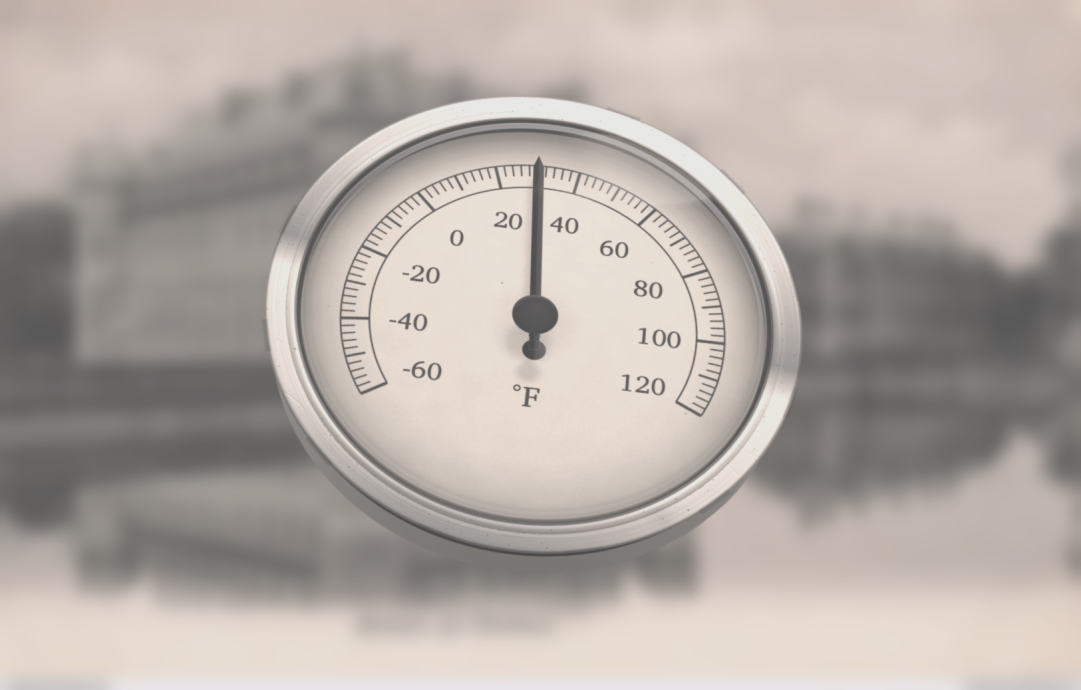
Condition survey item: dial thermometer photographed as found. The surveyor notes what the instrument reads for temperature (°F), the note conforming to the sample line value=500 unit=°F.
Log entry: value=30 unit=°F
